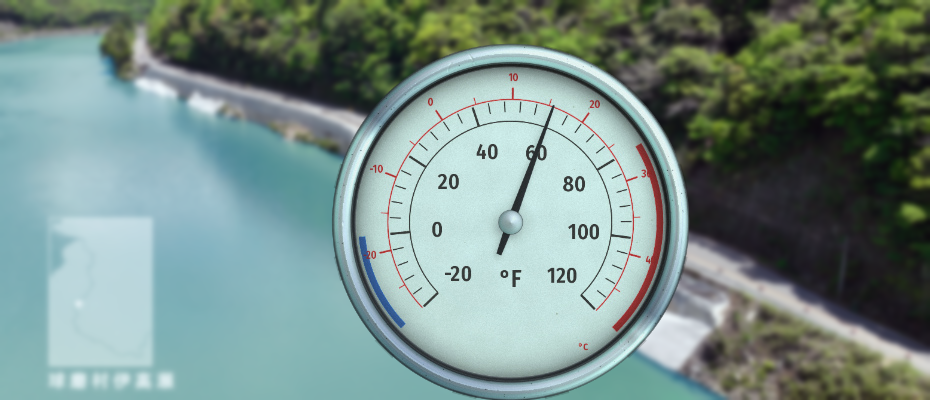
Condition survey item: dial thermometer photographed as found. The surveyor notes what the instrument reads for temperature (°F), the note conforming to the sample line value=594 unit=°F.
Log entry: value=60 unit=°F
